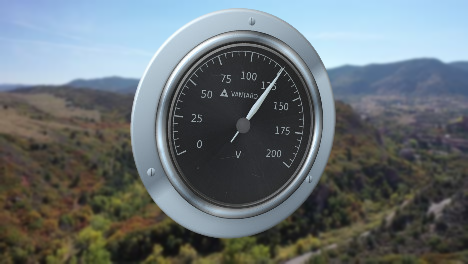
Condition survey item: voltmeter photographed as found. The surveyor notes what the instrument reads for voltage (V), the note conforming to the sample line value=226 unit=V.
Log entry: value=125 unit=V
